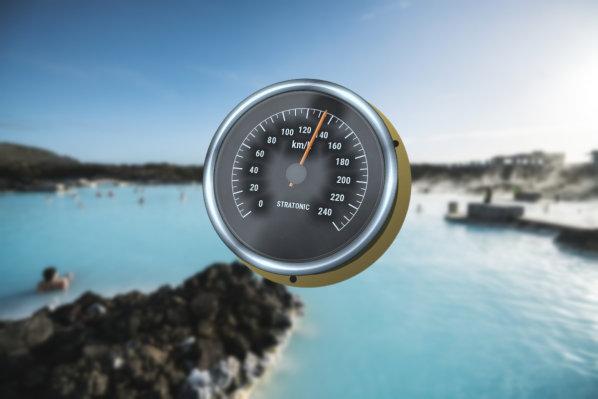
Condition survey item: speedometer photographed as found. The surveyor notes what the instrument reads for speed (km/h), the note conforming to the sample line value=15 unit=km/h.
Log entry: value=135 unit=km/h
